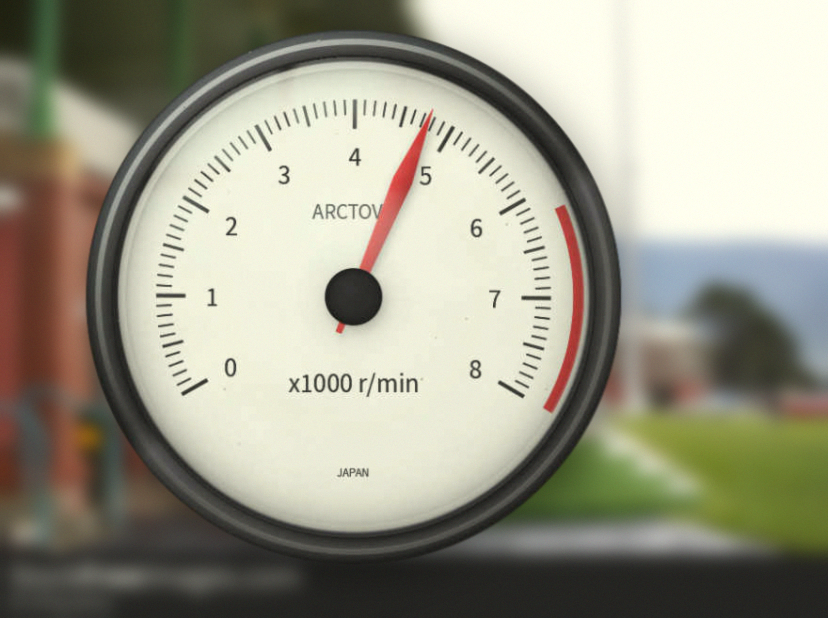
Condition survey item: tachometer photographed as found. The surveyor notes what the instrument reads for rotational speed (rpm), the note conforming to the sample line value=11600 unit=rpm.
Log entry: value=4750 unit=rpm
